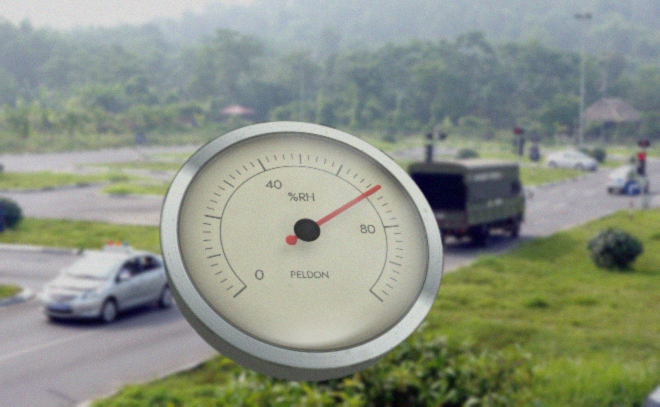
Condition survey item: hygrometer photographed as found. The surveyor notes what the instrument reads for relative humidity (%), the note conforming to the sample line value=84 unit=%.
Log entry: value=70 unit=%
